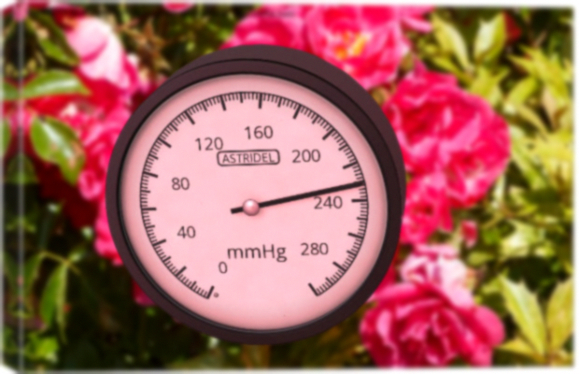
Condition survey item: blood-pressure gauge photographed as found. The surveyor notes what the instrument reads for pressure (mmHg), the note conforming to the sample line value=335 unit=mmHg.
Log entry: value=230 unit=mmHg
